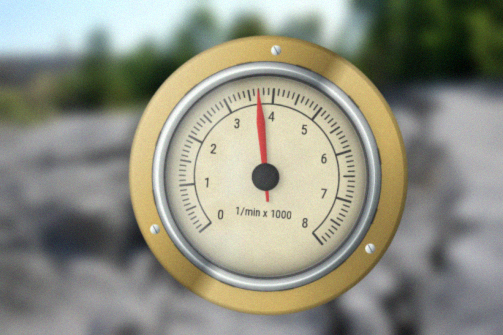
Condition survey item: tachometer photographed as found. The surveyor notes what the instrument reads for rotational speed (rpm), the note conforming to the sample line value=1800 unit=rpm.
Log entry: value=3700 unit=rpm
